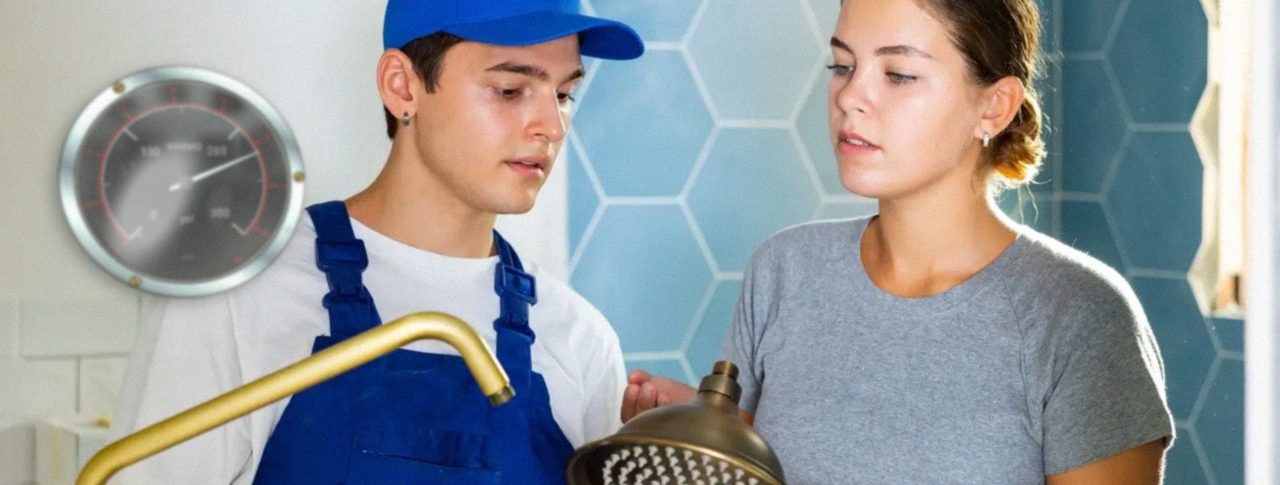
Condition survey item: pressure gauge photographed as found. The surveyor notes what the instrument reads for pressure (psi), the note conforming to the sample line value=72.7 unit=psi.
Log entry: value=225 unit=psi
